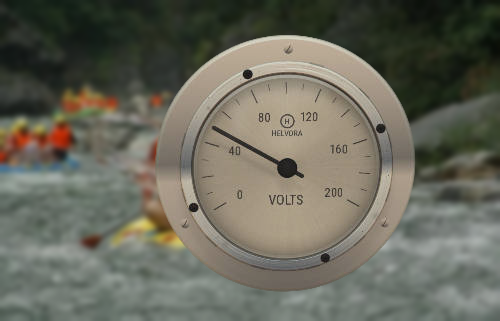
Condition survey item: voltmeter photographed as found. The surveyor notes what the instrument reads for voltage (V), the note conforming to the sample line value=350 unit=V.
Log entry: value=50 unit=V
